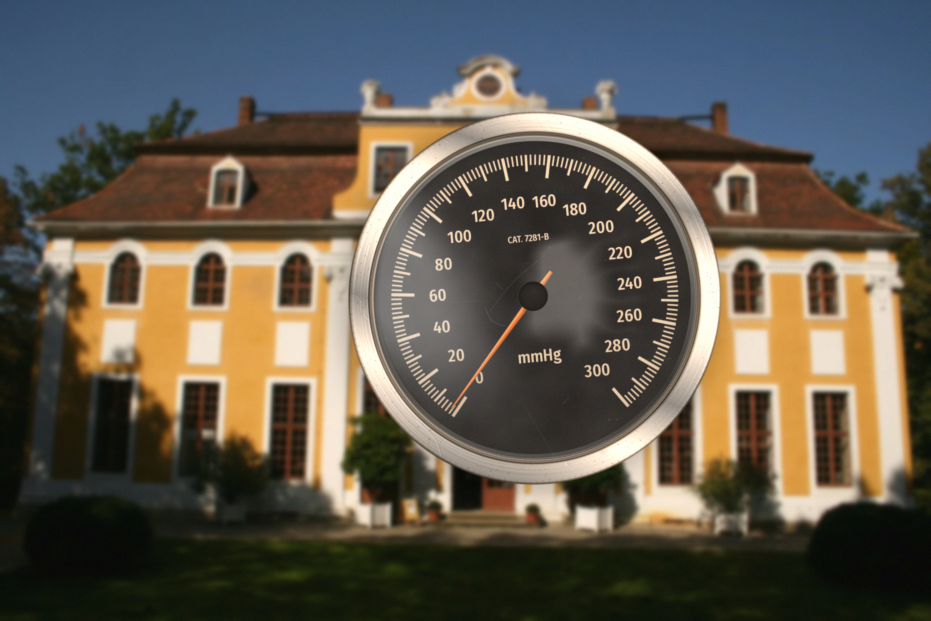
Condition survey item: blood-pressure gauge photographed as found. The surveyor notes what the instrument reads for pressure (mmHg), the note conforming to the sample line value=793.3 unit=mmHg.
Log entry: value=2 unit=mmHg
